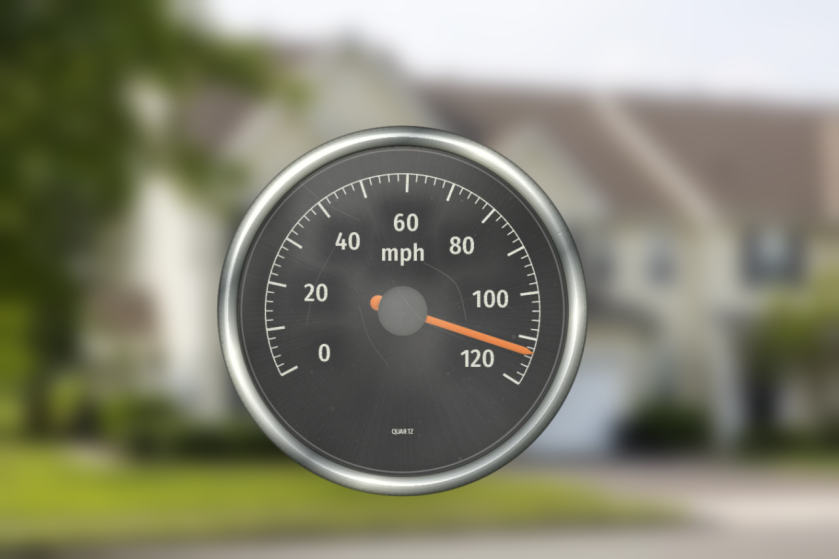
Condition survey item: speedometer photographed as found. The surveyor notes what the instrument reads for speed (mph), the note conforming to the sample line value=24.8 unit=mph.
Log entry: value=113 unit=mph
